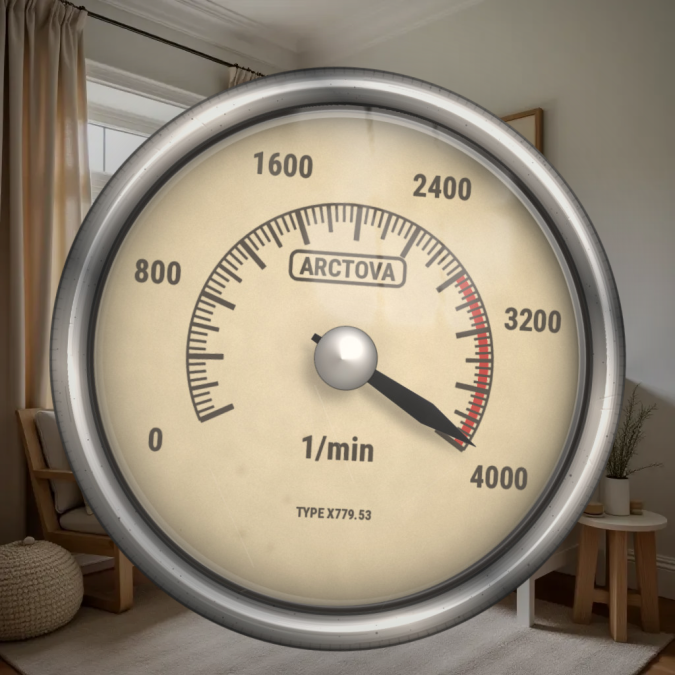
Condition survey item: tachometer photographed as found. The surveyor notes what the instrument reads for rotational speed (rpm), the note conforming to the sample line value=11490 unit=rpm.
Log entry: value=3950 unit=rpm
